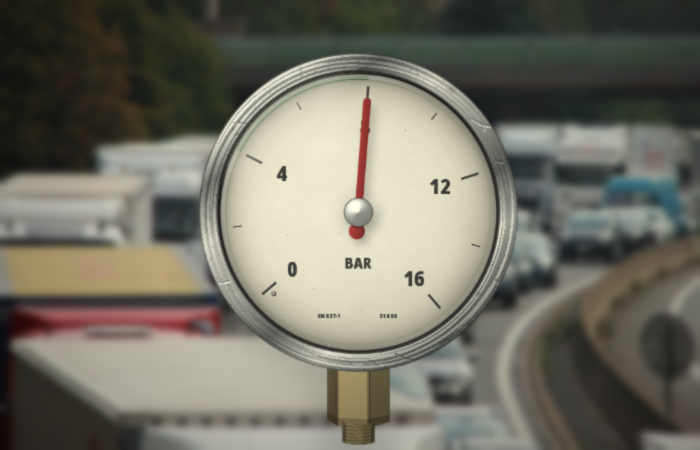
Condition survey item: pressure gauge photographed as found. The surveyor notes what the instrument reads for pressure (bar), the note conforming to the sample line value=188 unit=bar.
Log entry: value=8 unit=bar
